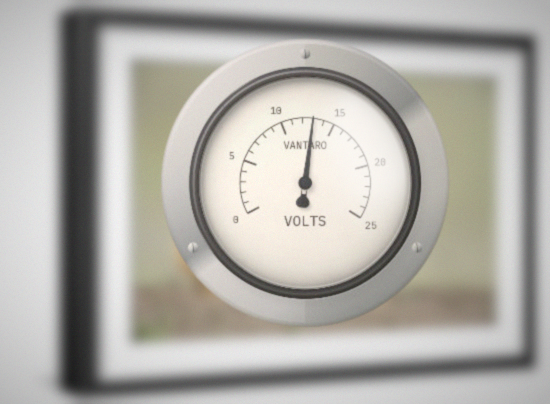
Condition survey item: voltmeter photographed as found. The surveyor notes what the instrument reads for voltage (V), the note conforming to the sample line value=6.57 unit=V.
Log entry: value=13 unit=V
